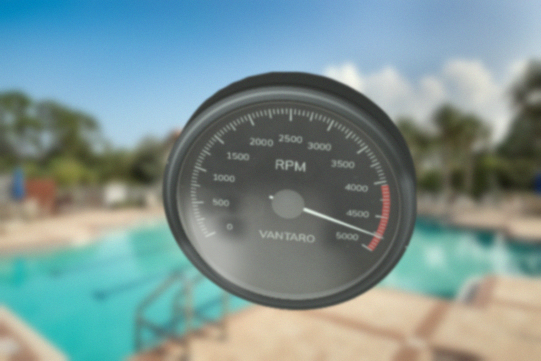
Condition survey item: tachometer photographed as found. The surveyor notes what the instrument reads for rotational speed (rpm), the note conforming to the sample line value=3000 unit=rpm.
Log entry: value=4750 unit=rpm
